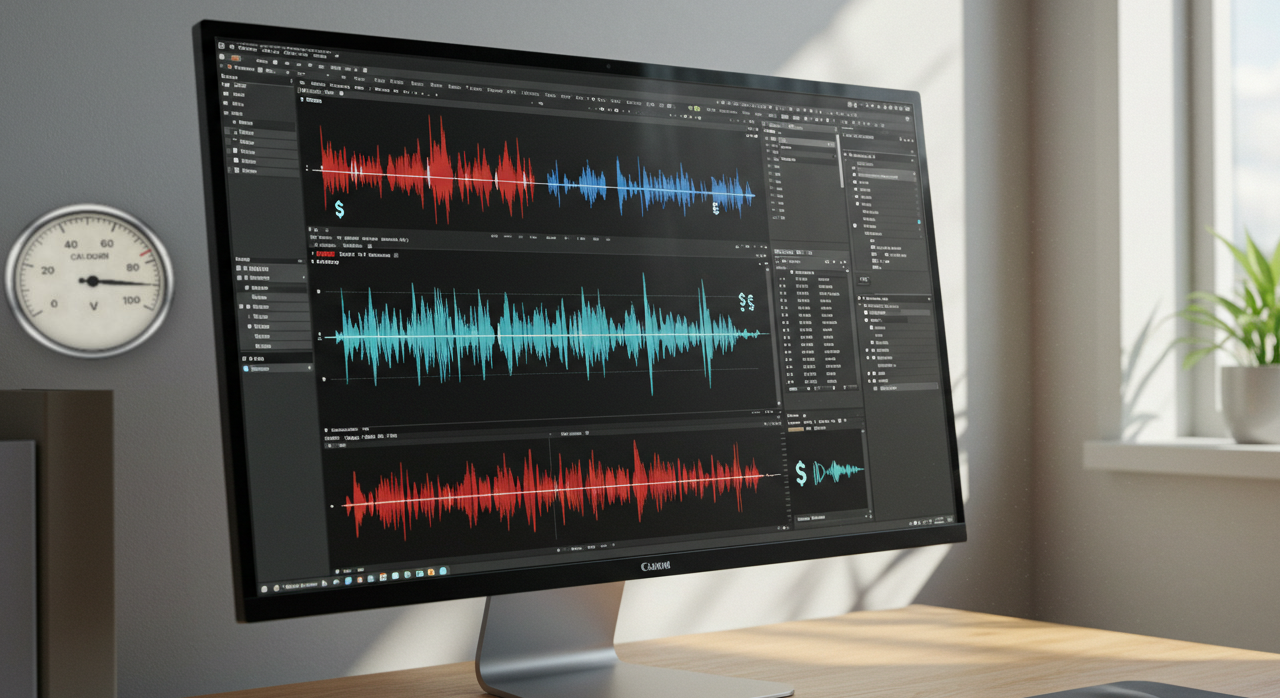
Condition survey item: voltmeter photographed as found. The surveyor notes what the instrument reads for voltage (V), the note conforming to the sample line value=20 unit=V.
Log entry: value=90 unit=V
